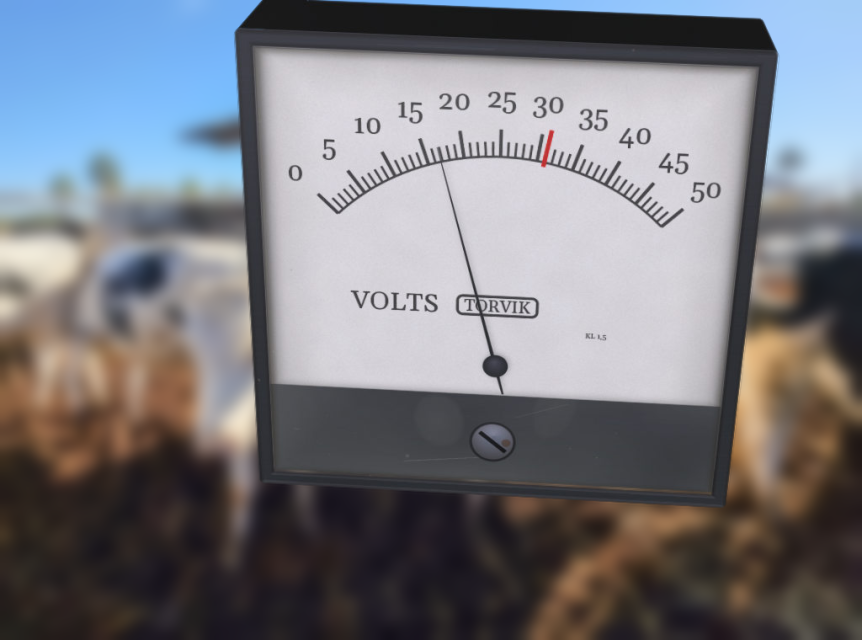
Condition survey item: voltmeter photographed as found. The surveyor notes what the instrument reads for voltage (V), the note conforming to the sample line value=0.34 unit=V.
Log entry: value=17 unit=V
